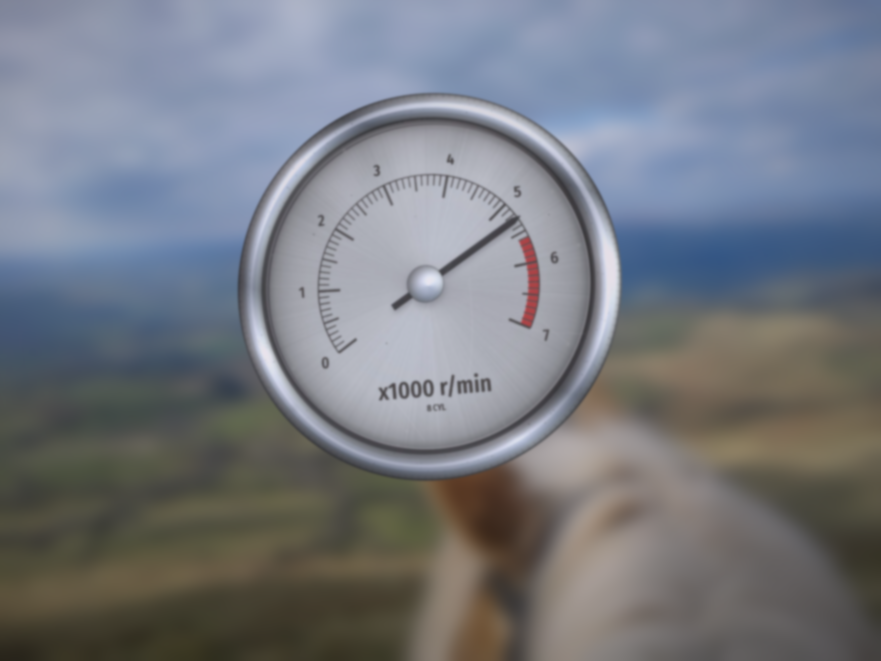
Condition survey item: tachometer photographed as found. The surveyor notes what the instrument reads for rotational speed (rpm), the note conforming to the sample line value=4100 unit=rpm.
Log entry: value=5300 unit=rpm
